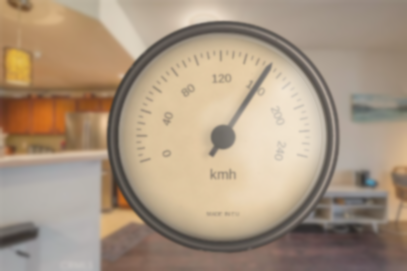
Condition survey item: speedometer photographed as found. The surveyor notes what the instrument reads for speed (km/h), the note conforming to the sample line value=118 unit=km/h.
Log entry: value=160 unit=km/h
